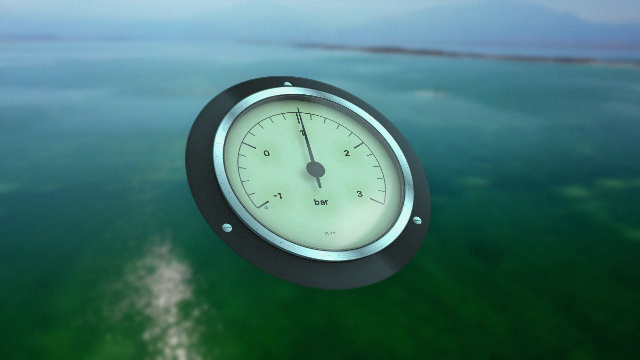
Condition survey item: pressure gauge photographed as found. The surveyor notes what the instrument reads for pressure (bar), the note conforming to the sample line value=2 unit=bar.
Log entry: value=1 unit=bar
